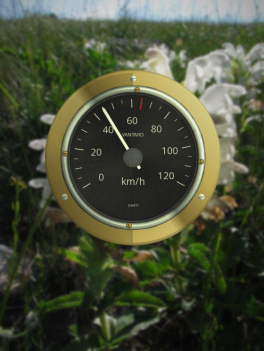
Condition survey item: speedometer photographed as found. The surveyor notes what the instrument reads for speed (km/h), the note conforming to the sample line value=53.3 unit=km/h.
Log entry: value=45 unit=km/h
